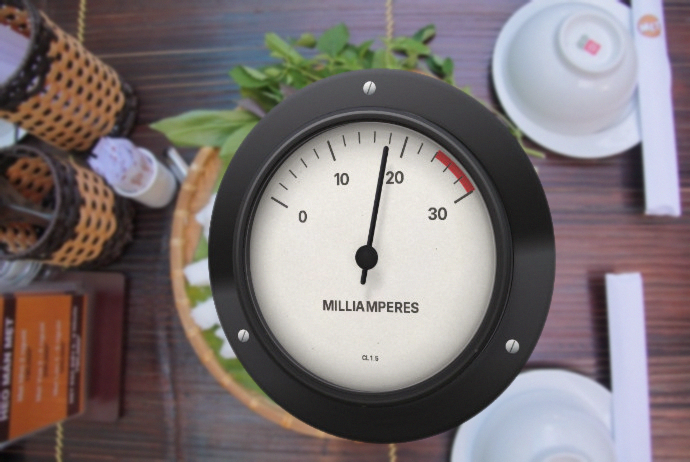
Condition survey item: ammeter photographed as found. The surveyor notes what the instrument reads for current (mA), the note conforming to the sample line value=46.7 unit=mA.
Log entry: value=18 unit=mA
